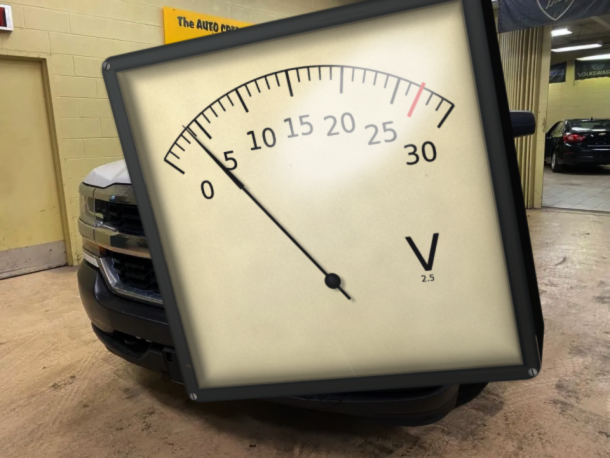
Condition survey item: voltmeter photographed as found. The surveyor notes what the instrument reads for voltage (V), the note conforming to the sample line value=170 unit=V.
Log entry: value=4 unit=V
